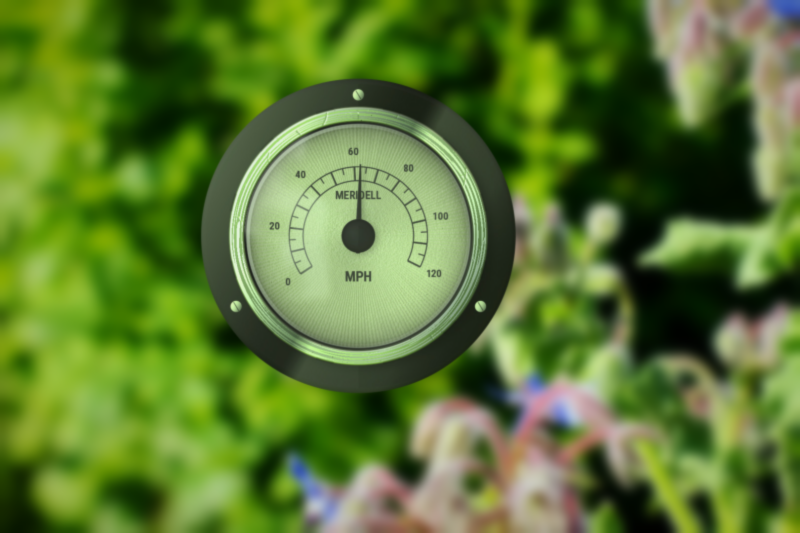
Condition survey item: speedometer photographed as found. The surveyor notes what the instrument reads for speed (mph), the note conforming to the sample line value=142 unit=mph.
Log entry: value=62.5 unit=mph
